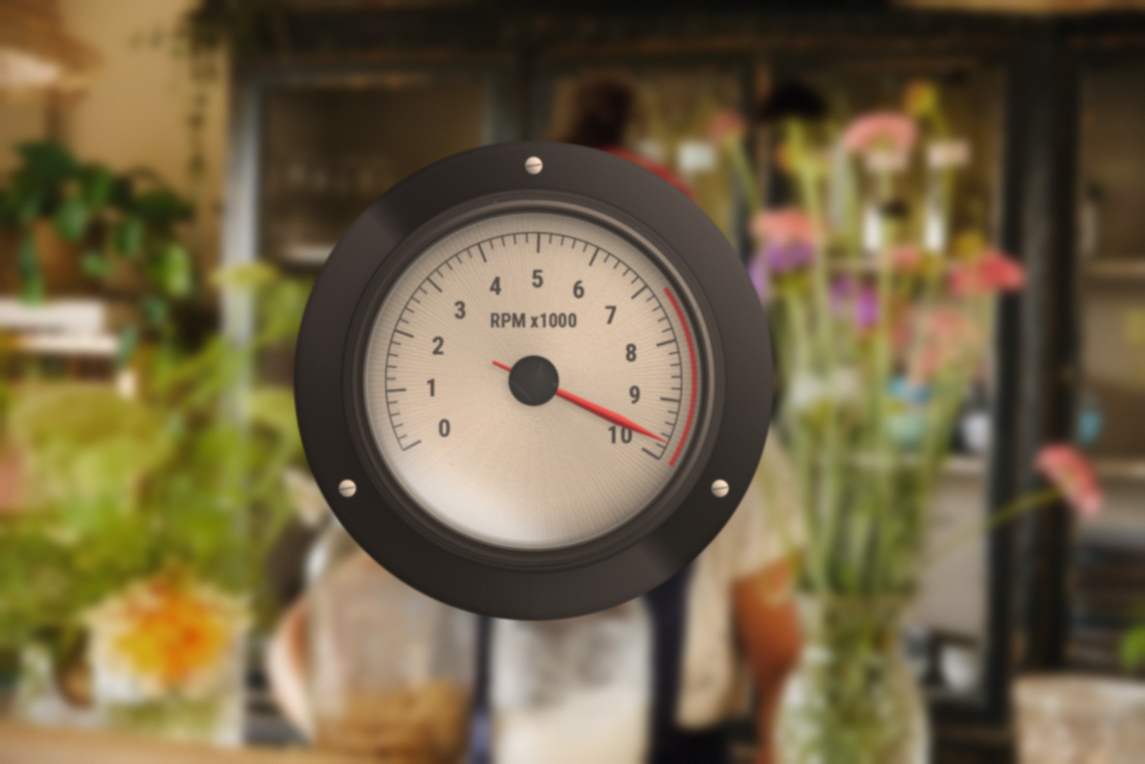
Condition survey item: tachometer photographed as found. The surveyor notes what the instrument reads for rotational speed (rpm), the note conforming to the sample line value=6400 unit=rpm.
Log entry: value=9700 unit=rpm
